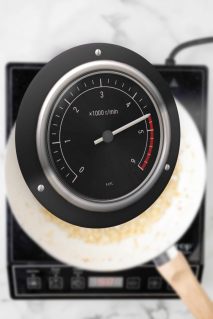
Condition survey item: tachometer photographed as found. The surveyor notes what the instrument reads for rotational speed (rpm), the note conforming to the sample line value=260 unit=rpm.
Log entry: value=4600 unit=rpm
